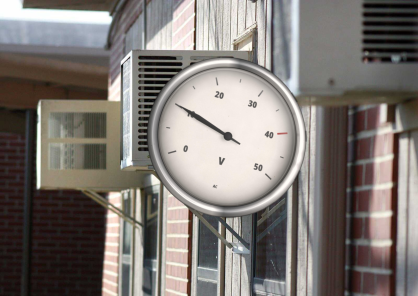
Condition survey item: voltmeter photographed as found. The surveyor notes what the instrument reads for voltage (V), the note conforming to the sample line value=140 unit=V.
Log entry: value=10 unit=V
